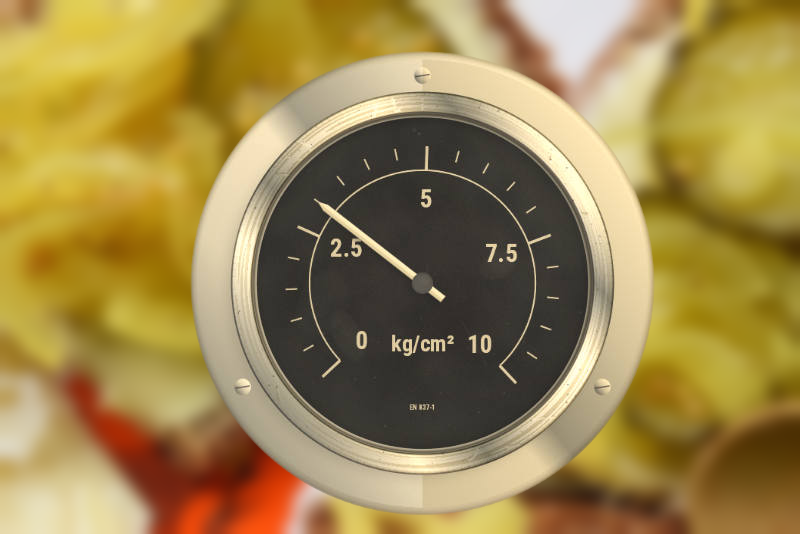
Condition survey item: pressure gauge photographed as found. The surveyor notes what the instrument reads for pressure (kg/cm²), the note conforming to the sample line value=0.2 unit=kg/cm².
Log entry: value=3 unit=kg/cm²
